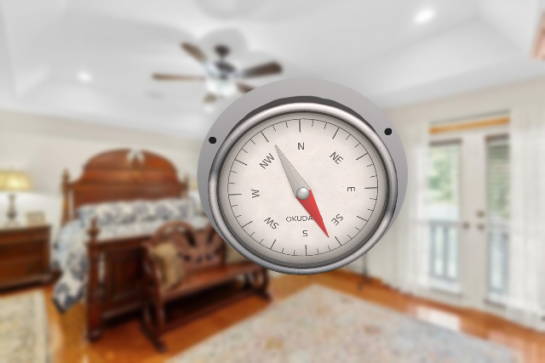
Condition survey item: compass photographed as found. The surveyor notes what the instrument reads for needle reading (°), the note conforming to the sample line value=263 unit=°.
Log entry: value=155 unit=°
